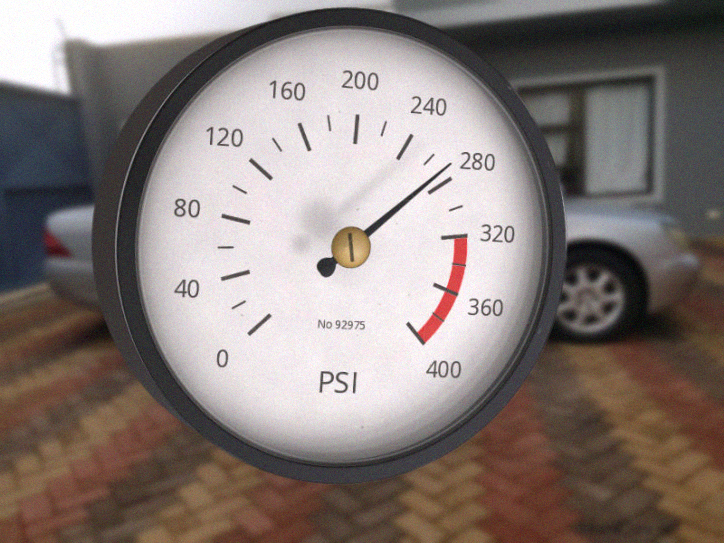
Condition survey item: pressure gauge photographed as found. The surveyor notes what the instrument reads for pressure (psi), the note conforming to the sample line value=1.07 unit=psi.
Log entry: value=270 unit=psi
